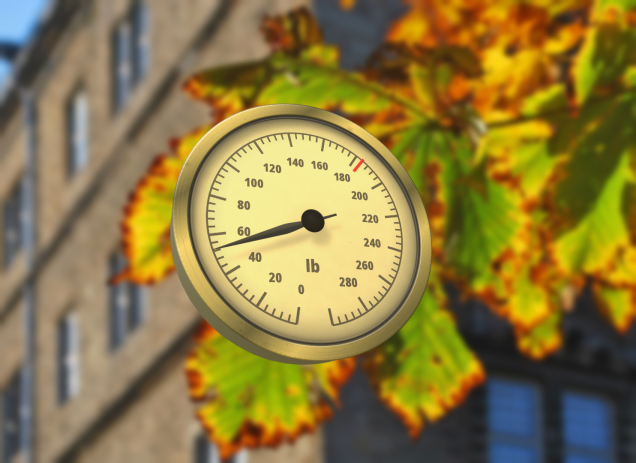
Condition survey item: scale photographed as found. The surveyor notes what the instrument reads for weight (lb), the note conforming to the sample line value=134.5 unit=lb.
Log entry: value=52 unit=lb
